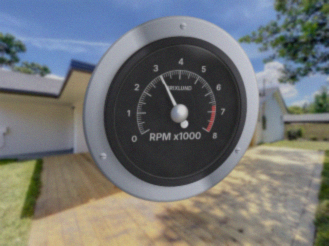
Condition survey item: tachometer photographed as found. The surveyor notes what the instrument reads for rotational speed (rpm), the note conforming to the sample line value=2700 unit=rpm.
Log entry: value=3000 unit=rpm
